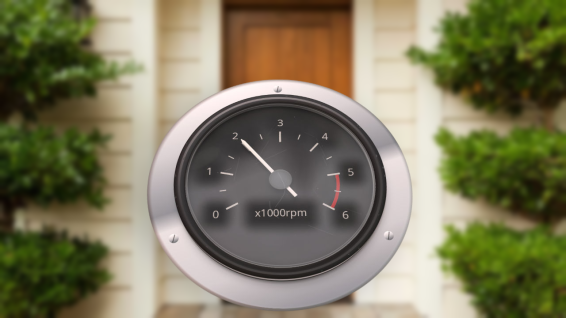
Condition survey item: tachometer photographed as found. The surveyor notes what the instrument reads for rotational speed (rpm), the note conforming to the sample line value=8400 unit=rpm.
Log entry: value=2000 unit=rpm
